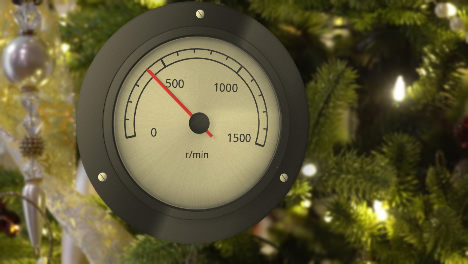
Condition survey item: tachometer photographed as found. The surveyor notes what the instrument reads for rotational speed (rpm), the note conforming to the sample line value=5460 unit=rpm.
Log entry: value=400 unit=rpm
